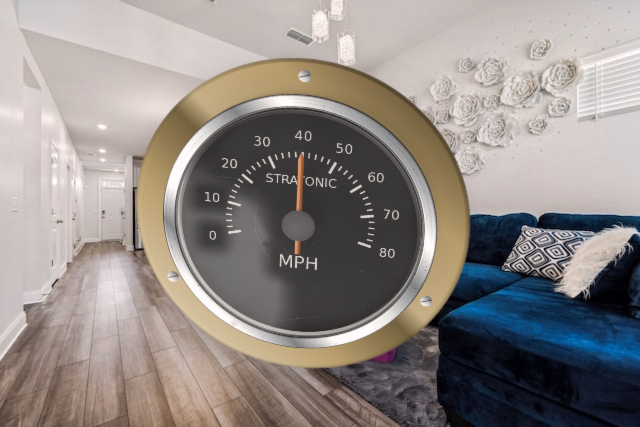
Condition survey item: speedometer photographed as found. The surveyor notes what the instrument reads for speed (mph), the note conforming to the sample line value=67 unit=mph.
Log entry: value=40 unit=mph
